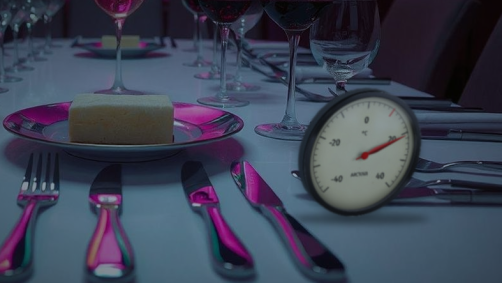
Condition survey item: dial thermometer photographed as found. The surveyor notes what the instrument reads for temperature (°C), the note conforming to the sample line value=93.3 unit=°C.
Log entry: value=20 unit=°C
